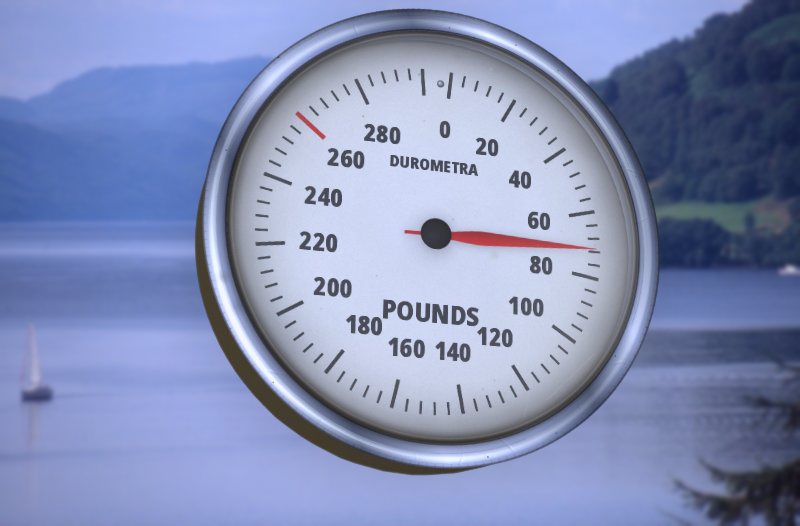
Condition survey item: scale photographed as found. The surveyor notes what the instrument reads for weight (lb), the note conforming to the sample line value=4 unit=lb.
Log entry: value=72 unit=lb
